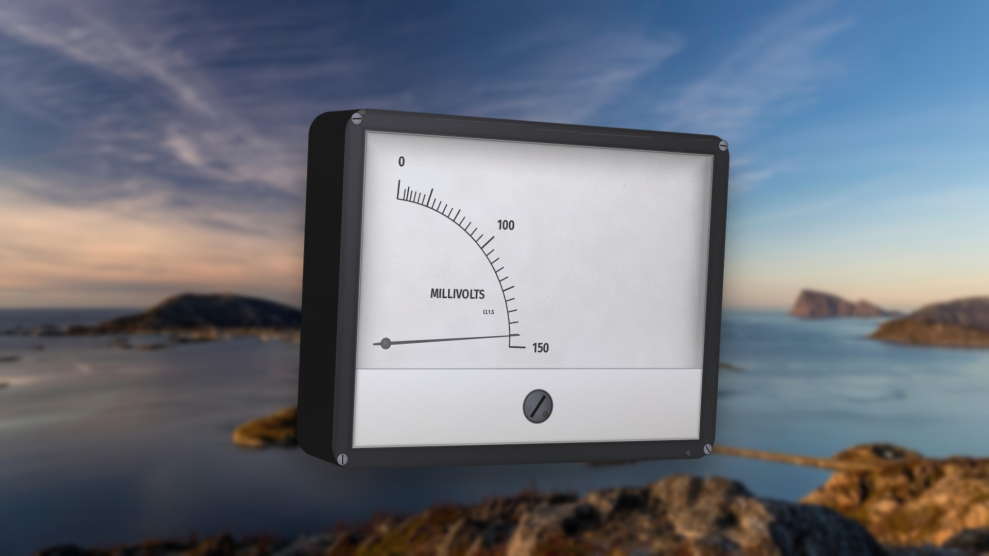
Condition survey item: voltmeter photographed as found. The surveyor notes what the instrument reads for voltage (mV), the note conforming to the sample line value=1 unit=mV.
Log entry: value=145 unit=mV
